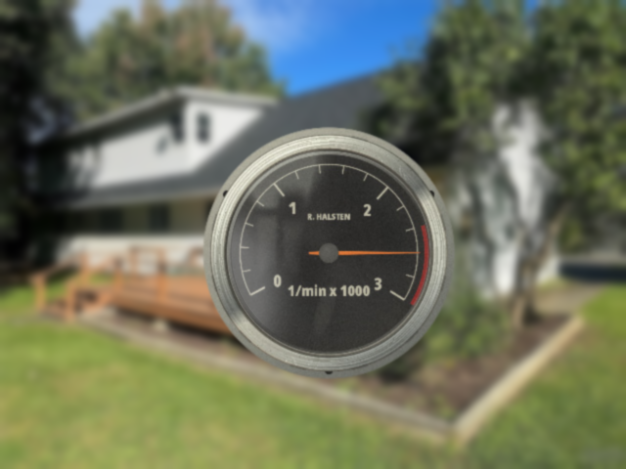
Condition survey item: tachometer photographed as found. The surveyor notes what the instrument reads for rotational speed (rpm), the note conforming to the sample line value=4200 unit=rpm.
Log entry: value=2600 unit=rpm
